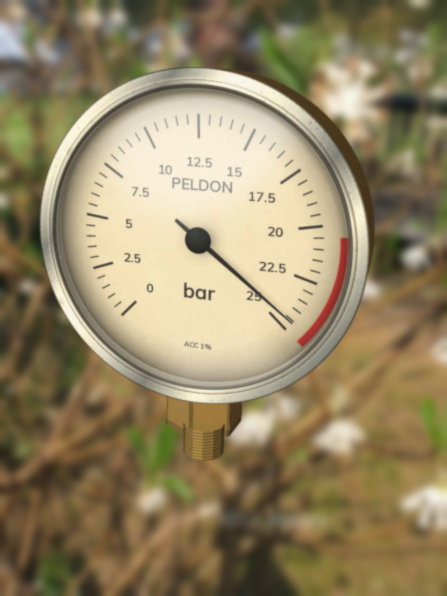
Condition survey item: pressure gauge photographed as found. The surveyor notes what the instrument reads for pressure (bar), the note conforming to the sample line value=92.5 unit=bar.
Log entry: value=24.5 unit=bar
